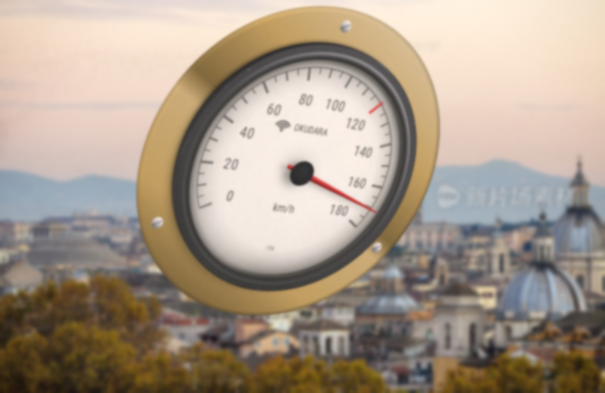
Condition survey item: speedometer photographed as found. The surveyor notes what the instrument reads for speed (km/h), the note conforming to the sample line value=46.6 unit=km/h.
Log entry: value=170 unit=km/h
